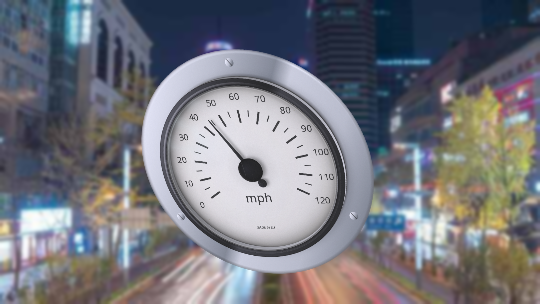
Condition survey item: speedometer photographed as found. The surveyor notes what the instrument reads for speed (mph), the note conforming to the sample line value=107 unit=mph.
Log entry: value=45 unit=mph
